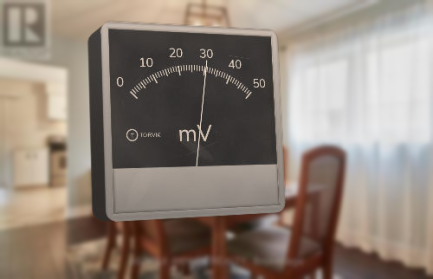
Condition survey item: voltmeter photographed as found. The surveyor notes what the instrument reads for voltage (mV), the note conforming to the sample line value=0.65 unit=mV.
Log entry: value=30 unit=mV
